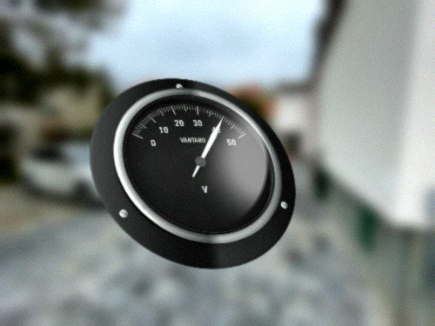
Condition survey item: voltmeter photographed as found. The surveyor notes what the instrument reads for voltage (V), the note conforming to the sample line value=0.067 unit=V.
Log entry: value=40 unit=V
